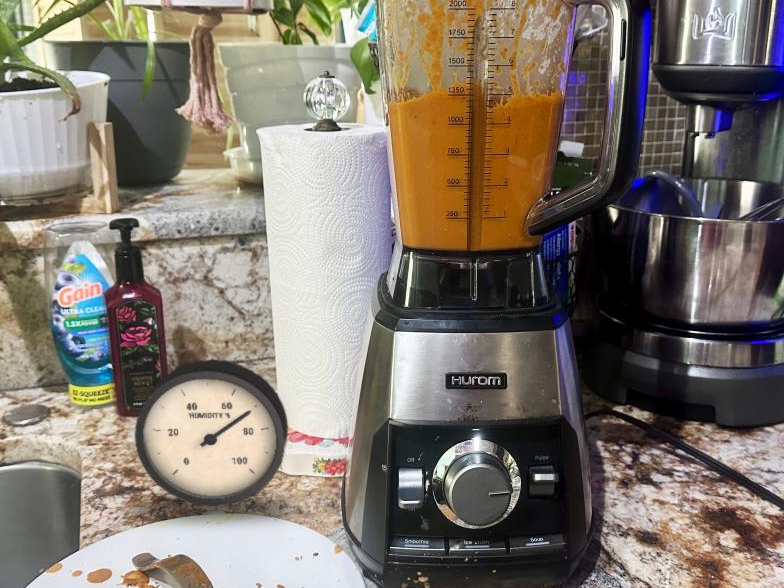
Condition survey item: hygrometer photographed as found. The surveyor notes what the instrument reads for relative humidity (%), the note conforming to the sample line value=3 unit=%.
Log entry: value=70 unit=%
